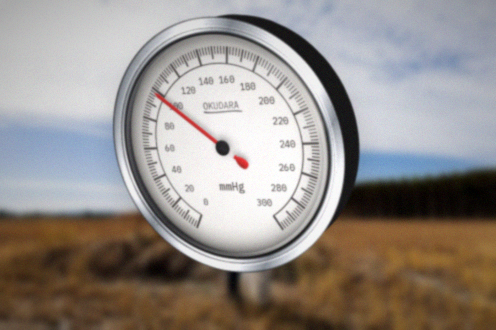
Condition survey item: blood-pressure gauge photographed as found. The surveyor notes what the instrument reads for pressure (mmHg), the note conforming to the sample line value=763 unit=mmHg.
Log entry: value=100 unit=mmHg
